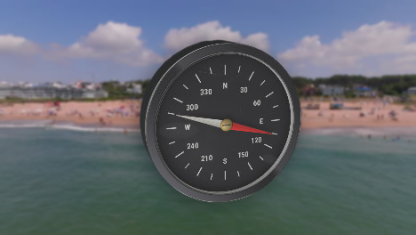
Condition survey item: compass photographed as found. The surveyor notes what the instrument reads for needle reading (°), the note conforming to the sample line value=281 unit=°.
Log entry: value=105 unit=°
